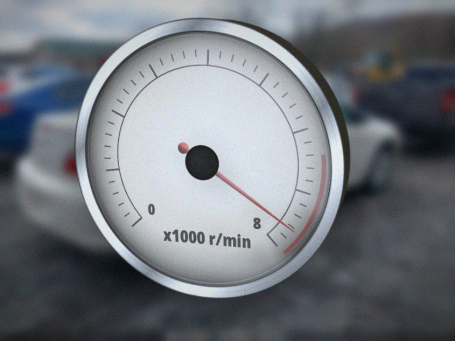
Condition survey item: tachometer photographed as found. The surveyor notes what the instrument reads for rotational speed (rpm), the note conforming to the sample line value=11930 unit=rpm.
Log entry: value=7600 unit=rpm
